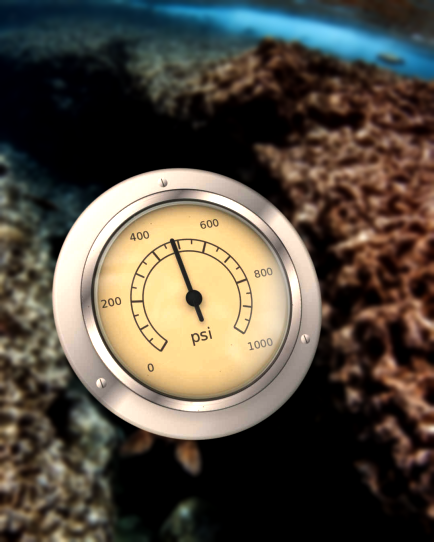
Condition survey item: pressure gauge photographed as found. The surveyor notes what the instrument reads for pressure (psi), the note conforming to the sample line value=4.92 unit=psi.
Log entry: value=475 unit=psi
